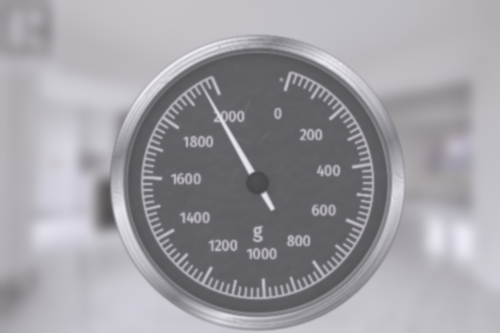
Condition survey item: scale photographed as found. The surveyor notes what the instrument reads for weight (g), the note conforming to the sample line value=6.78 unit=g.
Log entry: value=1960 unit=g
